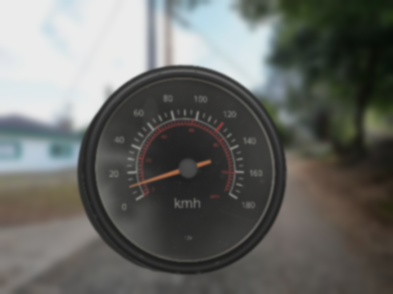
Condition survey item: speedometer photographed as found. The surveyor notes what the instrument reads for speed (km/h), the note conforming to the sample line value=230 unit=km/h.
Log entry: value=10 unit=km/h
